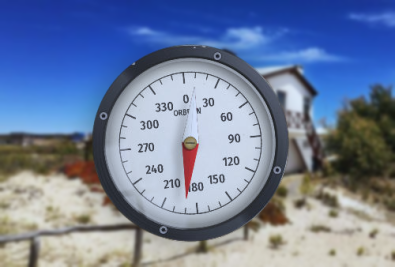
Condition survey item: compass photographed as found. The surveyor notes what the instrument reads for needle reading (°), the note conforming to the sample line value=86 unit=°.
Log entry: value=190 unit=°
